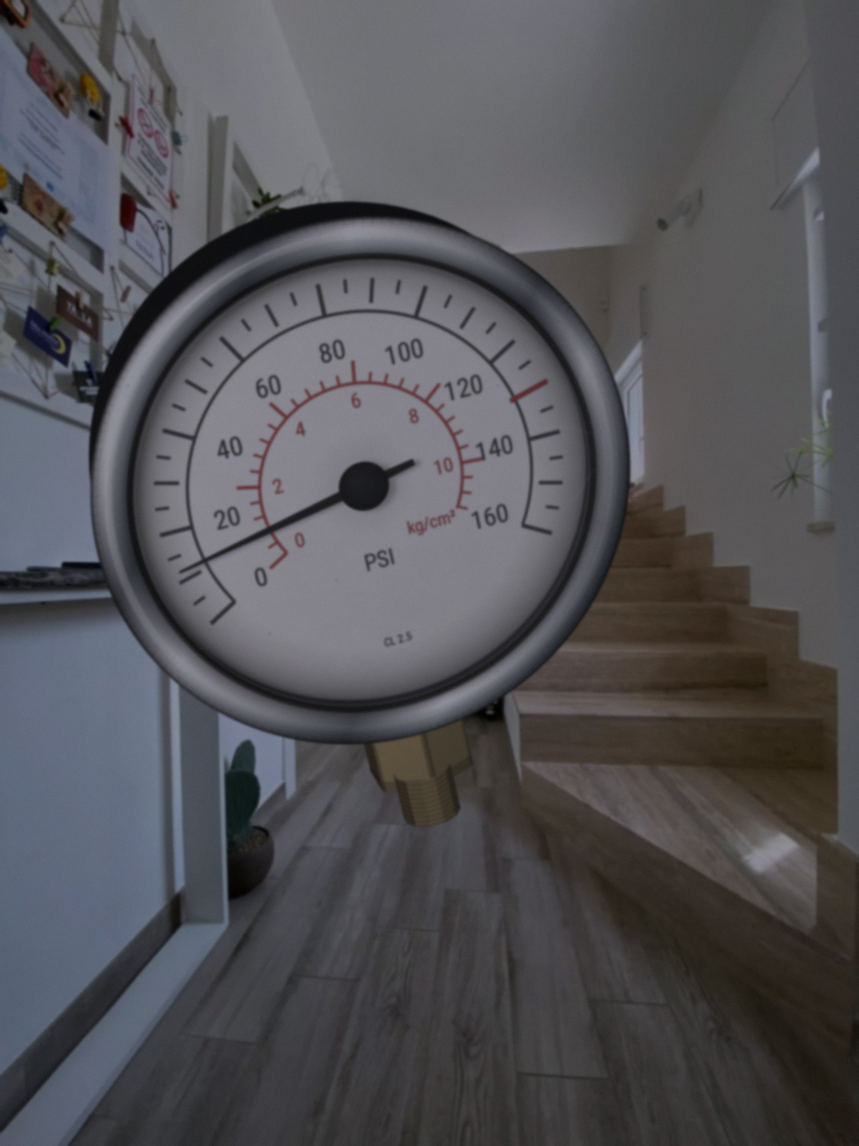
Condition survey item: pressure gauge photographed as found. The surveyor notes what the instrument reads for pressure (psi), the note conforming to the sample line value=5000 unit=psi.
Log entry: value=12.5 unit=psi
